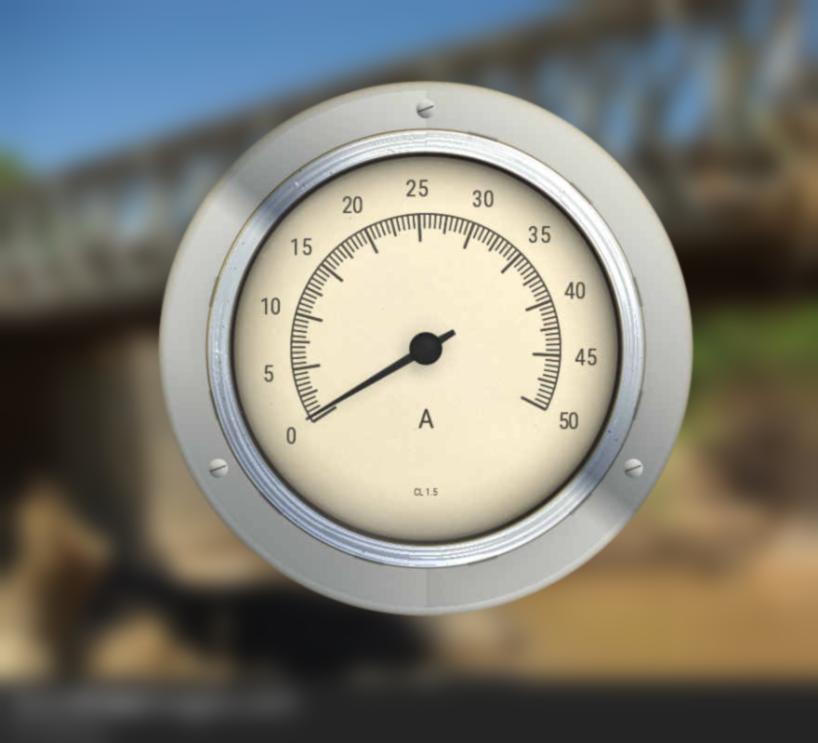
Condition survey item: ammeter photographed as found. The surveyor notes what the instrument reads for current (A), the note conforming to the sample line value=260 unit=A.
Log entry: value=0.5 unit=A
